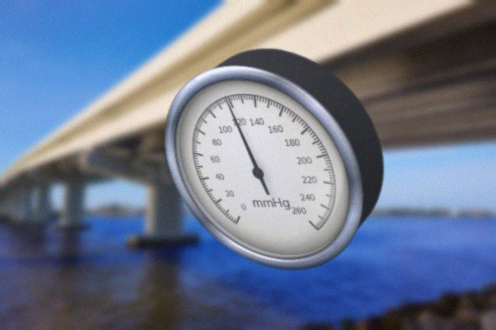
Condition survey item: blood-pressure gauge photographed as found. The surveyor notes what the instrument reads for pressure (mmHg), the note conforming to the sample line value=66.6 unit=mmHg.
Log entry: value=120 unit=mmHg
